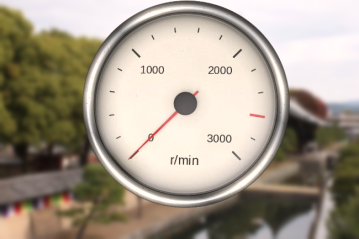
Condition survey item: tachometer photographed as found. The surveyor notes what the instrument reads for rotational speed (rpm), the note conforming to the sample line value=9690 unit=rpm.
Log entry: value=0 unit=rpm
